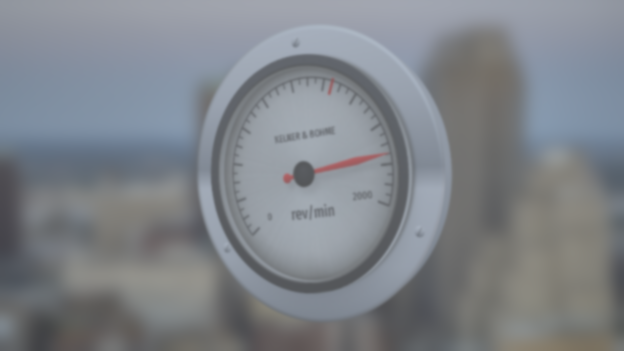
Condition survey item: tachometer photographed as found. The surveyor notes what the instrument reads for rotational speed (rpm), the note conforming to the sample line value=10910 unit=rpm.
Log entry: value=1750 unit=rpm
